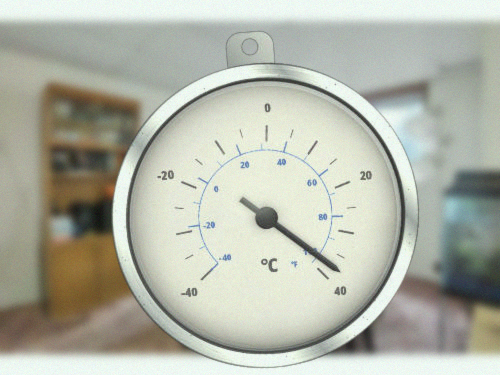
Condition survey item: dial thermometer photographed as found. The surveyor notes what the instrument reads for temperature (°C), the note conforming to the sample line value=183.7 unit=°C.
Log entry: value=37.5 unit=°C
